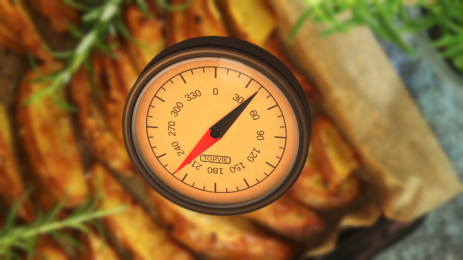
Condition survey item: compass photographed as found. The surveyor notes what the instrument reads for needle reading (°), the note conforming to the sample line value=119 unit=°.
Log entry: value=220 unit=°
